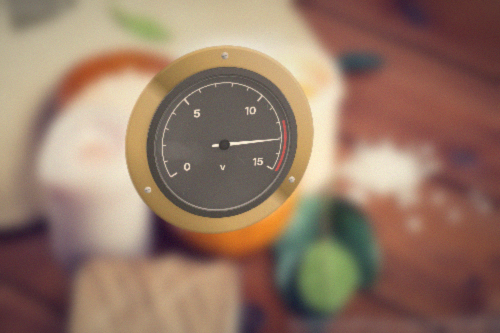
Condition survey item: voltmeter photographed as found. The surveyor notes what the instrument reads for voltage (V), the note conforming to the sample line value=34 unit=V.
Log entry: value=13 unit=V
